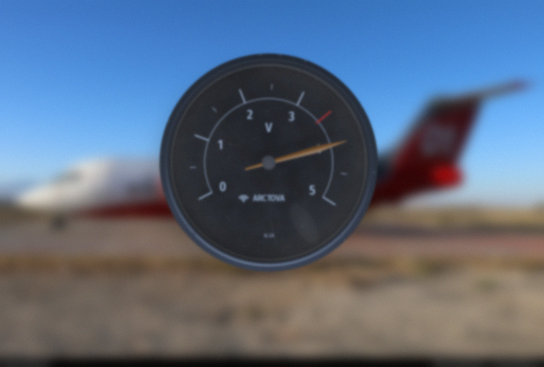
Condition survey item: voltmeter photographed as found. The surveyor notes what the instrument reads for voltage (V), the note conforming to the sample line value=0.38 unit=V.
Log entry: value=4 unit=V
